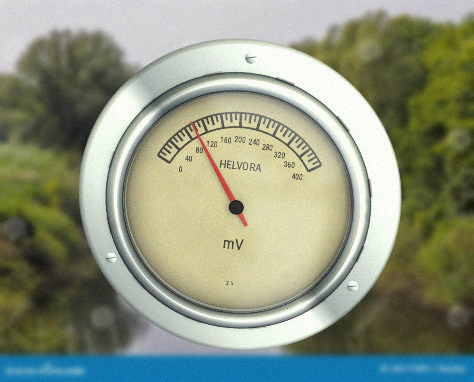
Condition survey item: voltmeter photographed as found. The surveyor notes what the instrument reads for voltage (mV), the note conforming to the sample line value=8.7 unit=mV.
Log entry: value=100 unit=mV
